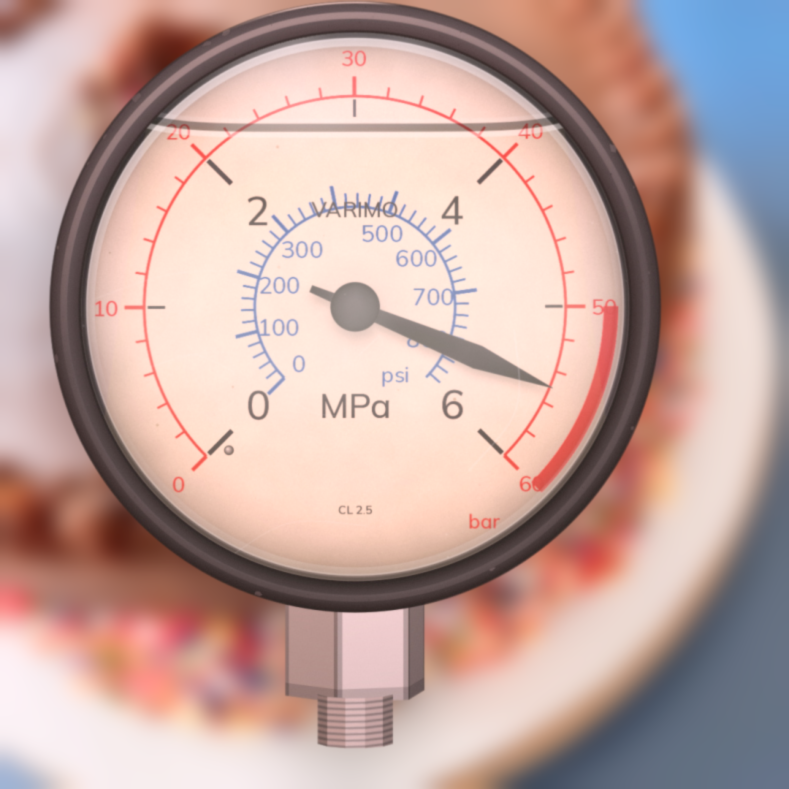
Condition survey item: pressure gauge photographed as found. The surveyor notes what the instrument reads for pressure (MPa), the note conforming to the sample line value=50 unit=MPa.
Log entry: value=5.5 unit=MPa
